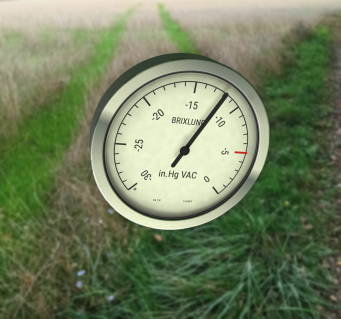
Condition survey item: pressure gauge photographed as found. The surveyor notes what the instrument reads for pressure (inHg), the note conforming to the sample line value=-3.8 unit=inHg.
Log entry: value=-12 unit=inHg
